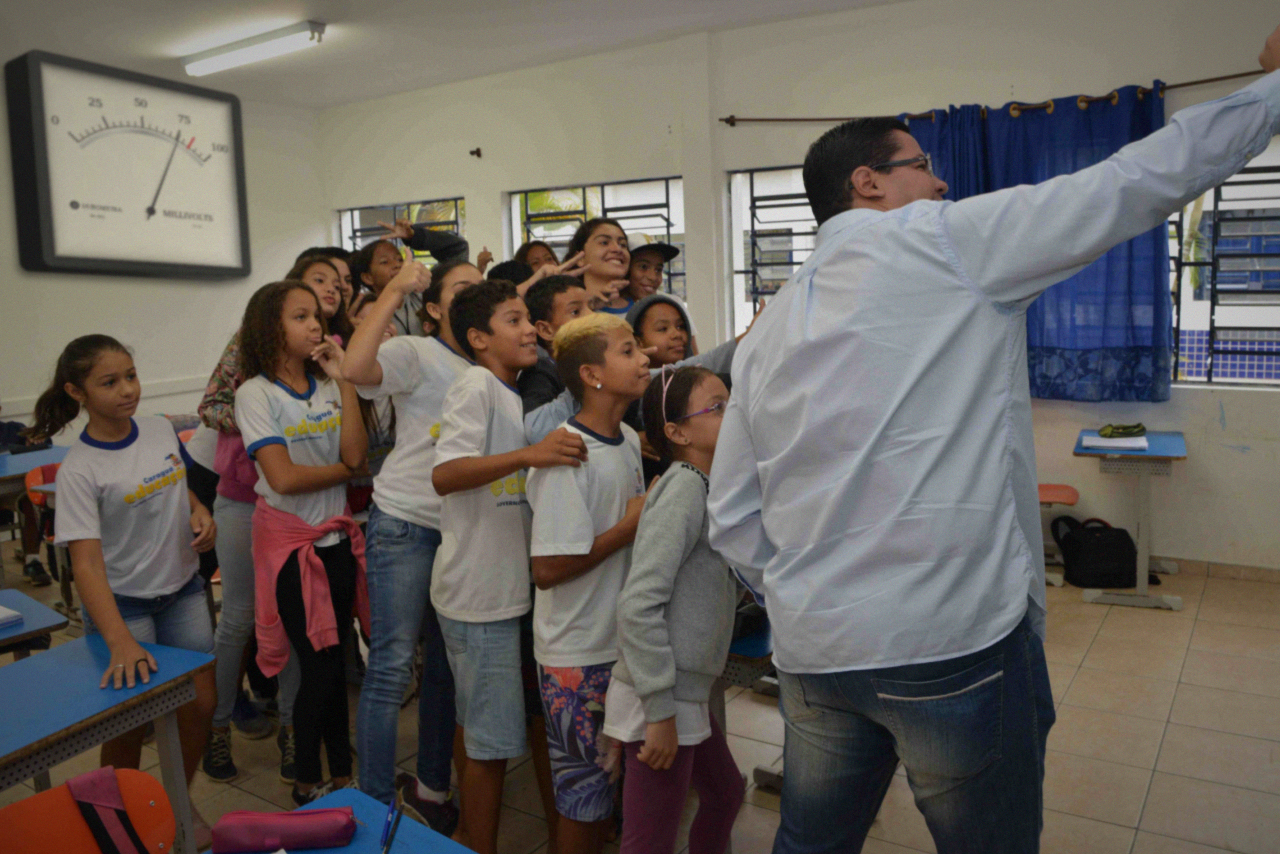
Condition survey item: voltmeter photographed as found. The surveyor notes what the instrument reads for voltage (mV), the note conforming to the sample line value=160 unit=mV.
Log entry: value=75 unit=mV
